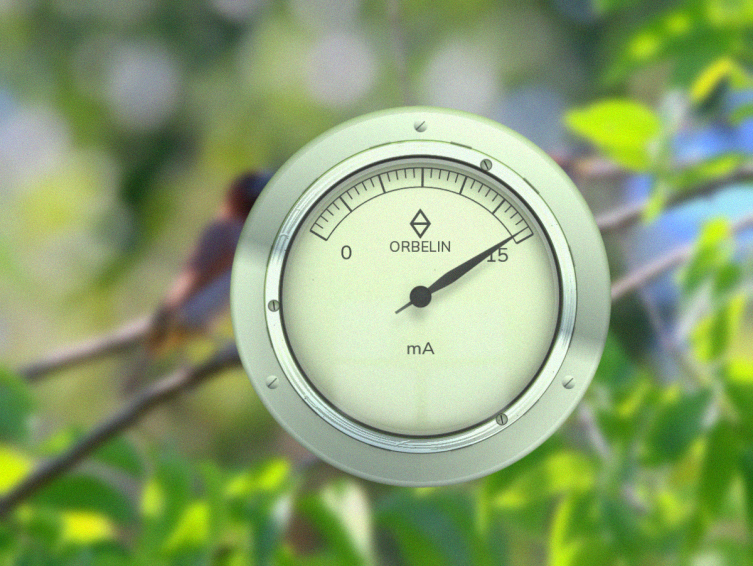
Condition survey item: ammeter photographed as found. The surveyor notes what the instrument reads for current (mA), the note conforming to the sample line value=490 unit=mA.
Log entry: value=14.5 unit=mA
